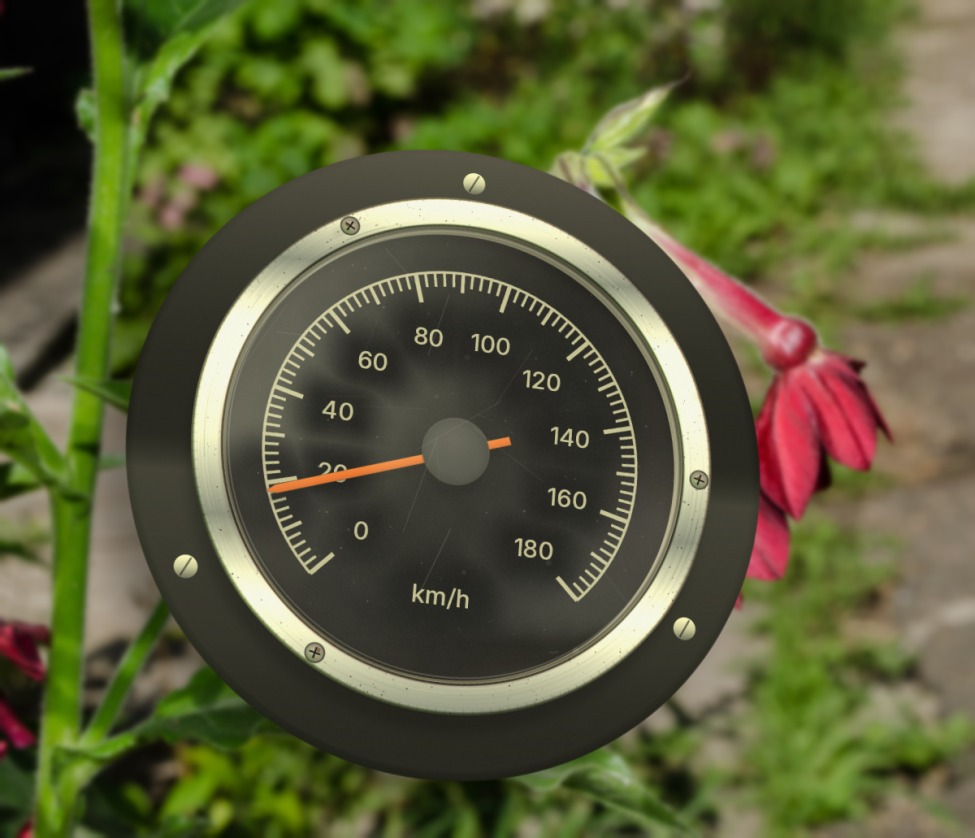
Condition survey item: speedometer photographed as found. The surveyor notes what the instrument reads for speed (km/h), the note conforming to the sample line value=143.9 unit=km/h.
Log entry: value=18 unit=km/h
